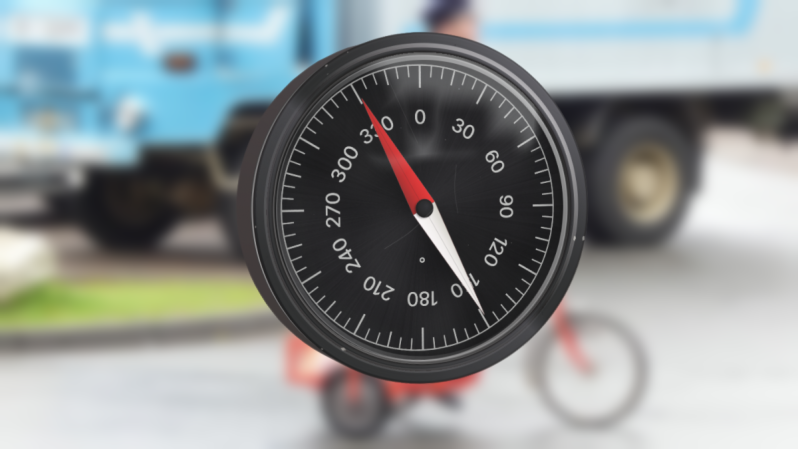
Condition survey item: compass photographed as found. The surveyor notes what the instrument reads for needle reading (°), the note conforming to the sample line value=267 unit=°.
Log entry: value=330 unit=°
